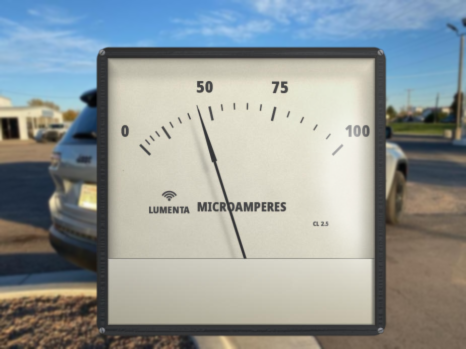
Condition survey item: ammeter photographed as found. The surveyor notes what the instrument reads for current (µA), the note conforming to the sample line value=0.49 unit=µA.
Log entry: value=45 unit=µA
